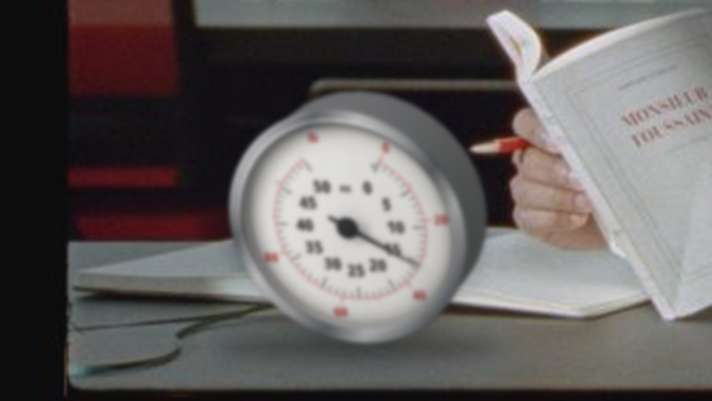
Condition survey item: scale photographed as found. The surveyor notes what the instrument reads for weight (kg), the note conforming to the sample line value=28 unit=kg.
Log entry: value=15 unit=kg
